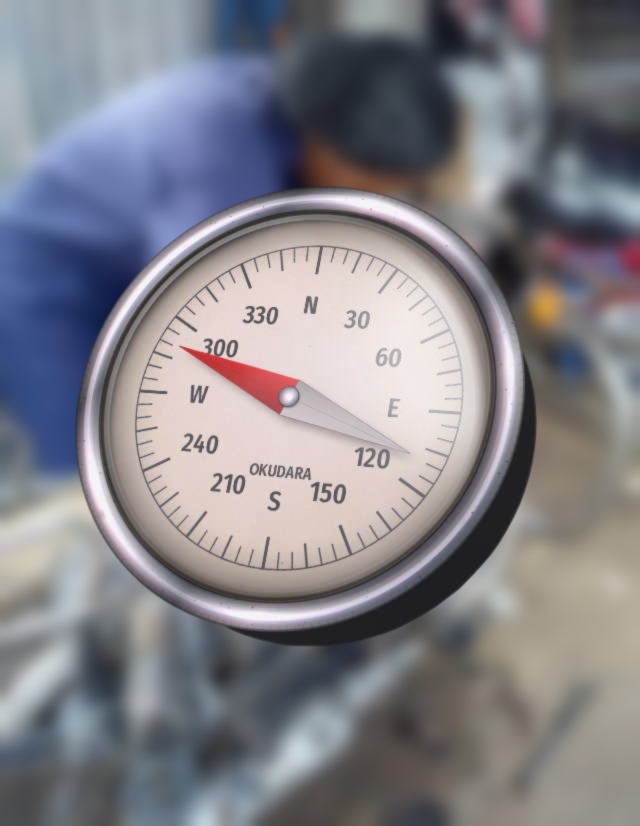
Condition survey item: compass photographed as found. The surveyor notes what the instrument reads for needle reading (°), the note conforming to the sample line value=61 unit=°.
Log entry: value=290 unit=°
